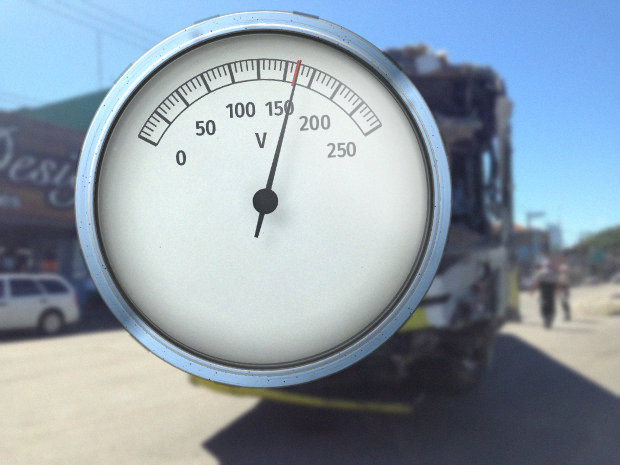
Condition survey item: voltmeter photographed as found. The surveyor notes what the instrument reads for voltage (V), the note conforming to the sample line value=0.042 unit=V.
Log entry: value=160 unit=V
